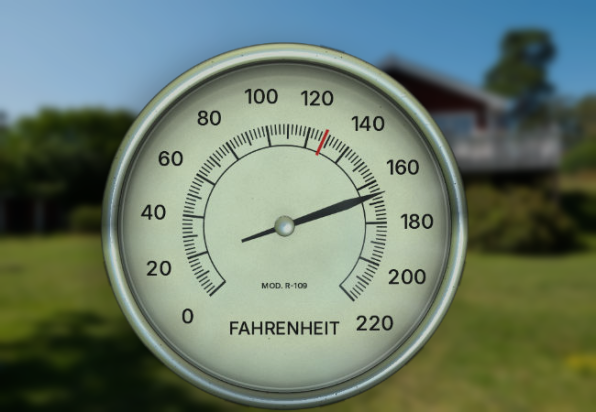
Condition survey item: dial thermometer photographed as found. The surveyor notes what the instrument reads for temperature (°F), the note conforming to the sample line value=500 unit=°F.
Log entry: value=166 unit=°F
